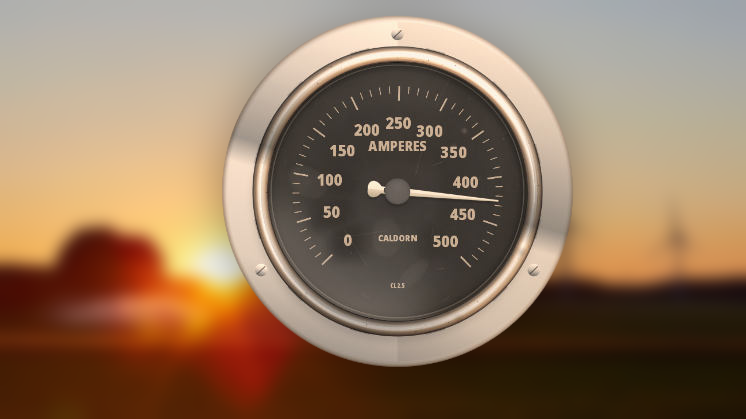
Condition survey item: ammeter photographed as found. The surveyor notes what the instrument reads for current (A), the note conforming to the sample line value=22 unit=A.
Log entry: value=425 unit=A
